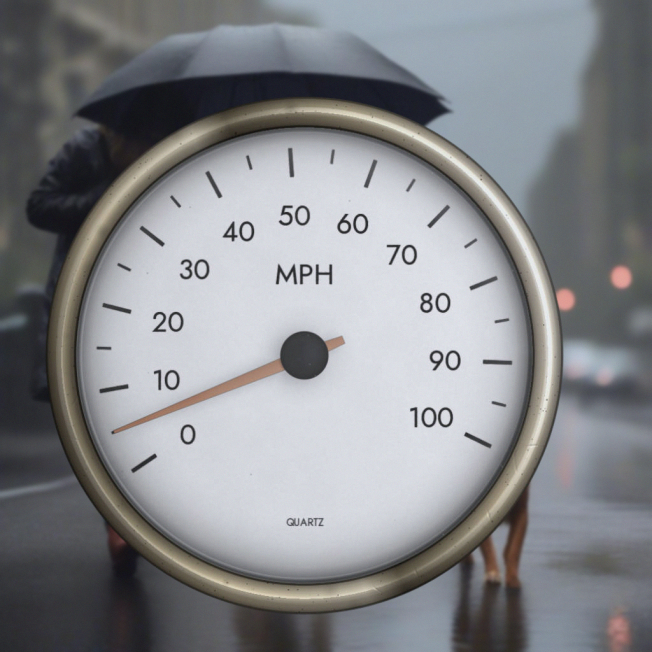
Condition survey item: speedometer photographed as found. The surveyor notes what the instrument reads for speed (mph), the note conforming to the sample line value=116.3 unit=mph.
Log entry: value=5 unit=mph
